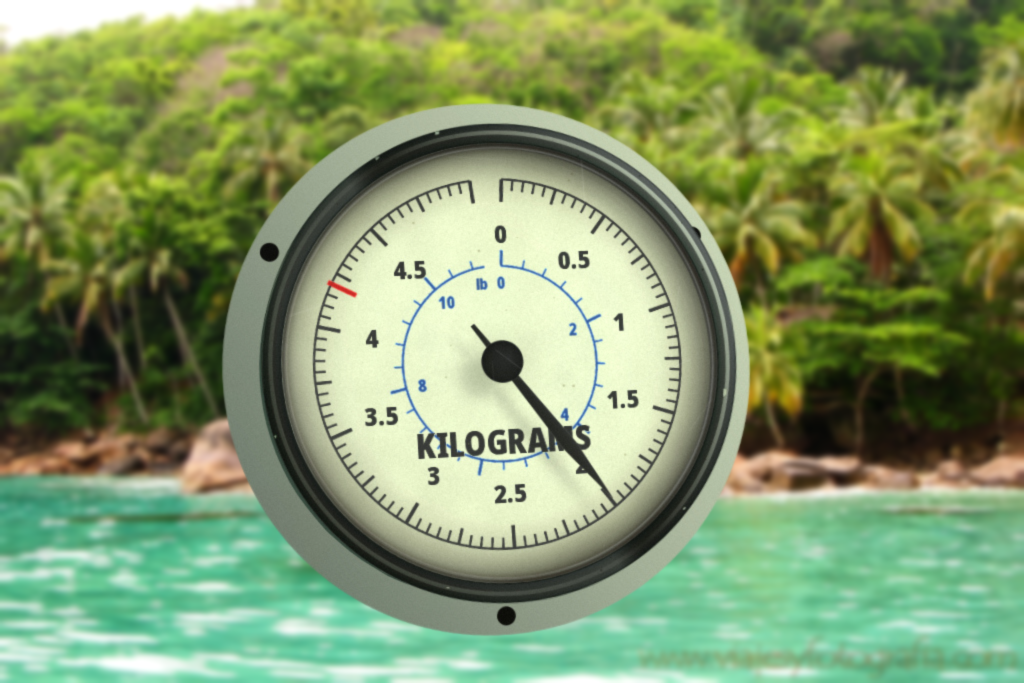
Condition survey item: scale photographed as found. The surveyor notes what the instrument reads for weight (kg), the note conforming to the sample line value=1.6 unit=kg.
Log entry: value=2 unit=kg
